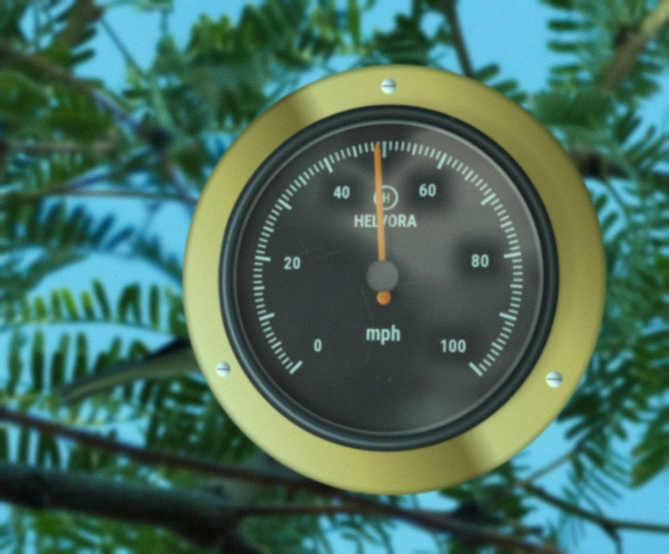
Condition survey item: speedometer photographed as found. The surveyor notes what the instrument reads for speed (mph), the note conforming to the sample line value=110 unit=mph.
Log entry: value=49 unit=mph
